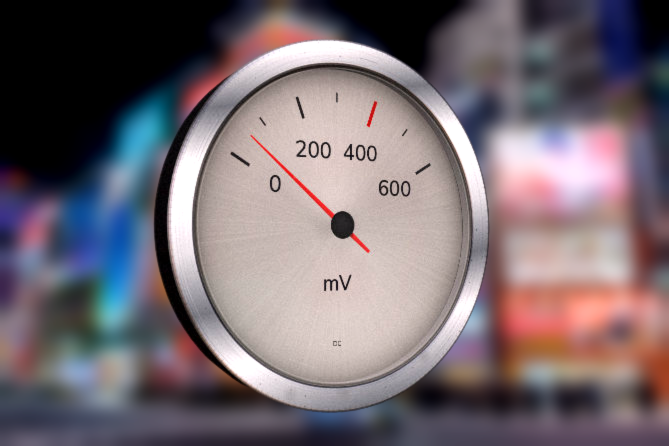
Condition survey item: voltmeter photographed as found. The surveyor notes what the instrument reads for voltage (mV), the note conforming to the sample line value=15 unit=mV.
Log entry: value=50 unit=mV
